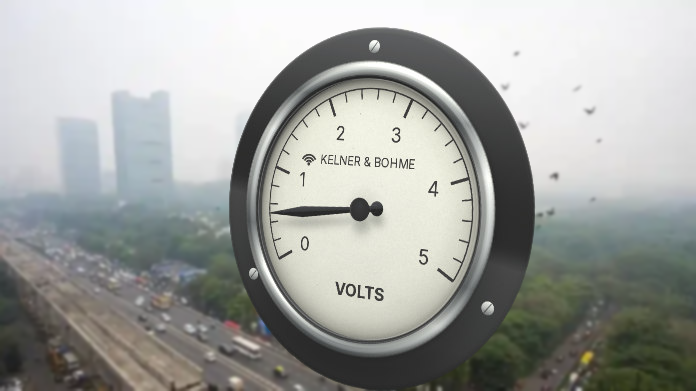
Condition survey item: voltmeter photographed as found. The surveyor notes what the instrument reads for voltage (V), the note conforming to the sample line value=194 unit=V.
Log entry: value=0.5 unit=V
